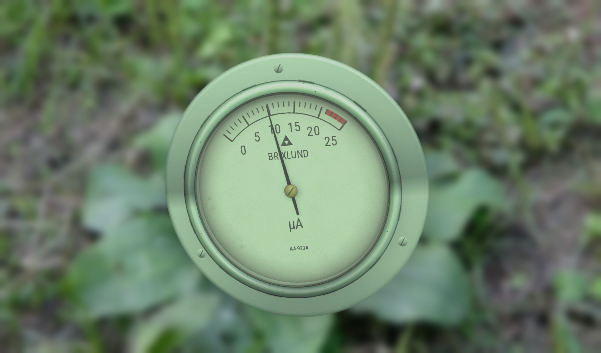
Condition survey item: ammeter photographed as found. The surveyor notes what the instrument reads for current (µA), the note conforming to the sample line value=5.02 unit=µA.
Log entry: value=10 unit=µA
